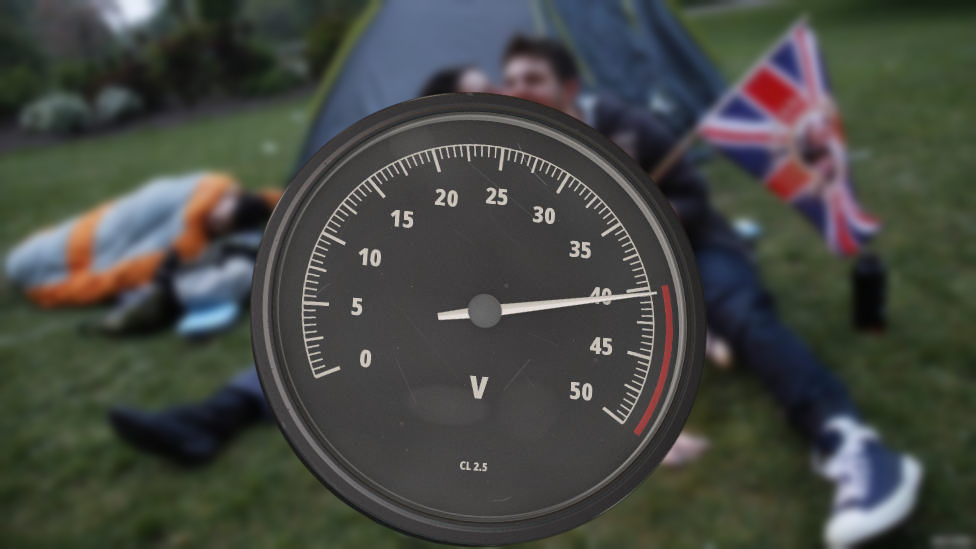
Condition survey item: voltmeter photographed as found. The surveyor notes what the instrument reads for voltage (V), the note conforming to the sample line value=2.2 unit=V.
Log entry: value=40.5 unit=V
